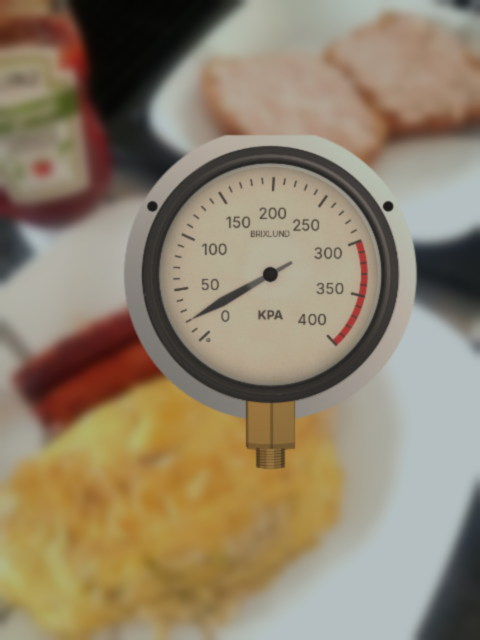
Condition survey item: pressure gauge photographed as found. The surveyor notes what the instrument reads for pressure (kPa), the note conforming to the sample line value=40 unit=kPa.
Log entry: value=20 unit=kPa
